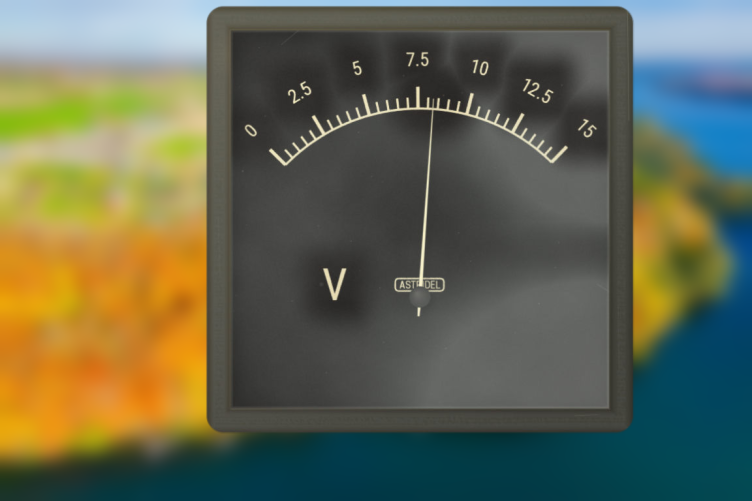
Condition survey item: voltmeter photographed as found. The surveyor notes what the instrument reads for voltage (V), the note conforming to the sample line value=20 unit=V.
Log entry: value=8.25 unit=V
